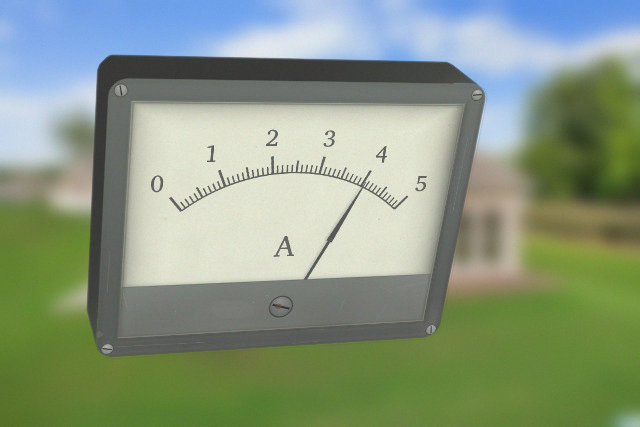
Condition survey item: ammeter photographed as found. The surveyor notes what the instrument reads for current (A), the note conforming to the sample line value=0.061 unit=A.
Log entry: value=4 unit=A
